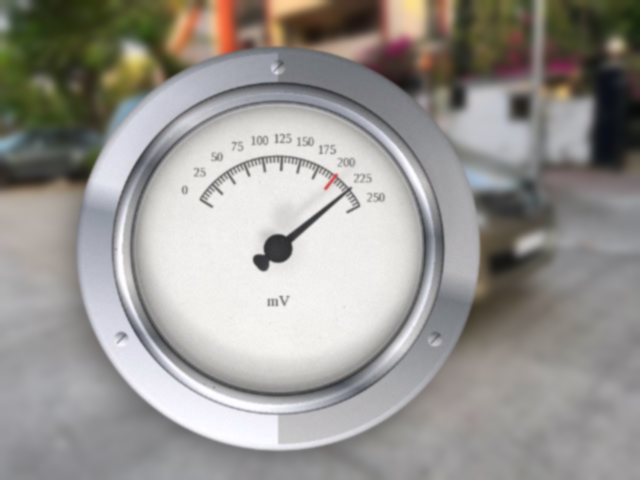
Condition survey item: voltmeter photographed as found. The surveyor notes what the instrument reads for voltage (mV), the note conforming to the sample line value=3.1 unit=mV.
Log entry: value=225 unit=mV
